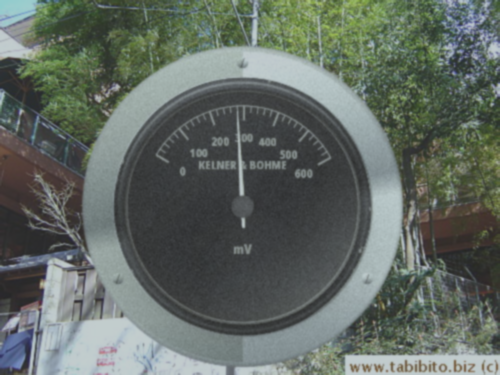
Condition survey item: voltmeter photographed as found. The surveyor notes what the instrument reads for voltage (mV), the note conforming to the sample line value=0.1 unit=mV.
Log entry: value=280 unit=mV
